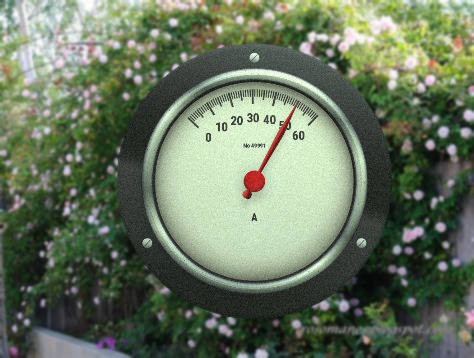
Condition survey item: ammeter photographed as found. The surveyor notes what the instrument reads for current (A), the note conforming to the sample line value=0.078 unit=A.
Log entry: value=50 unit=A
